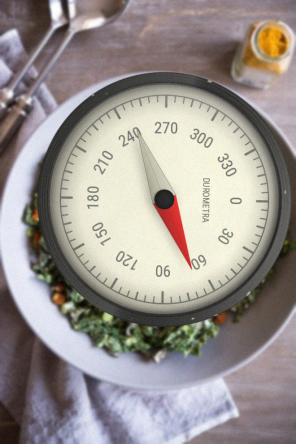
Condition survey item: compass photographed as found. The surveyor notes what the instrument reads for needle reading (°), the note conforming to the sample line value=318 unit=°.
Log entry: value=67.5 unit=°
